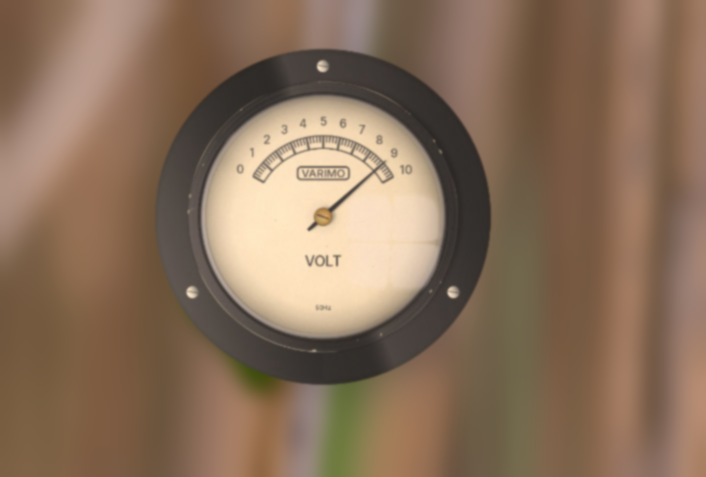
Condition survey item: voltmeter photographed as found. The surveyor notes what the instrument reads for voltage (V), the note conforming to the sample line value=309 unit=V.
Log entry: value=9 unit=V
